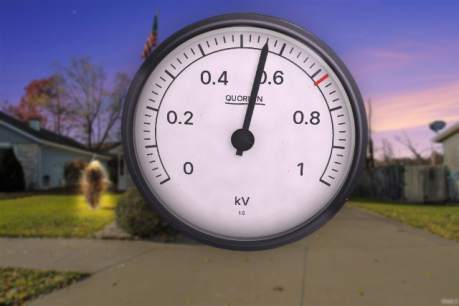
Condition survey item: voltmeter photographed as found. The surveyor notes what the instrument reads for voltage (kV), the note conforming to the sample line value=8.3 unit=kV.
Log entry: value=0.56 unit=kV
